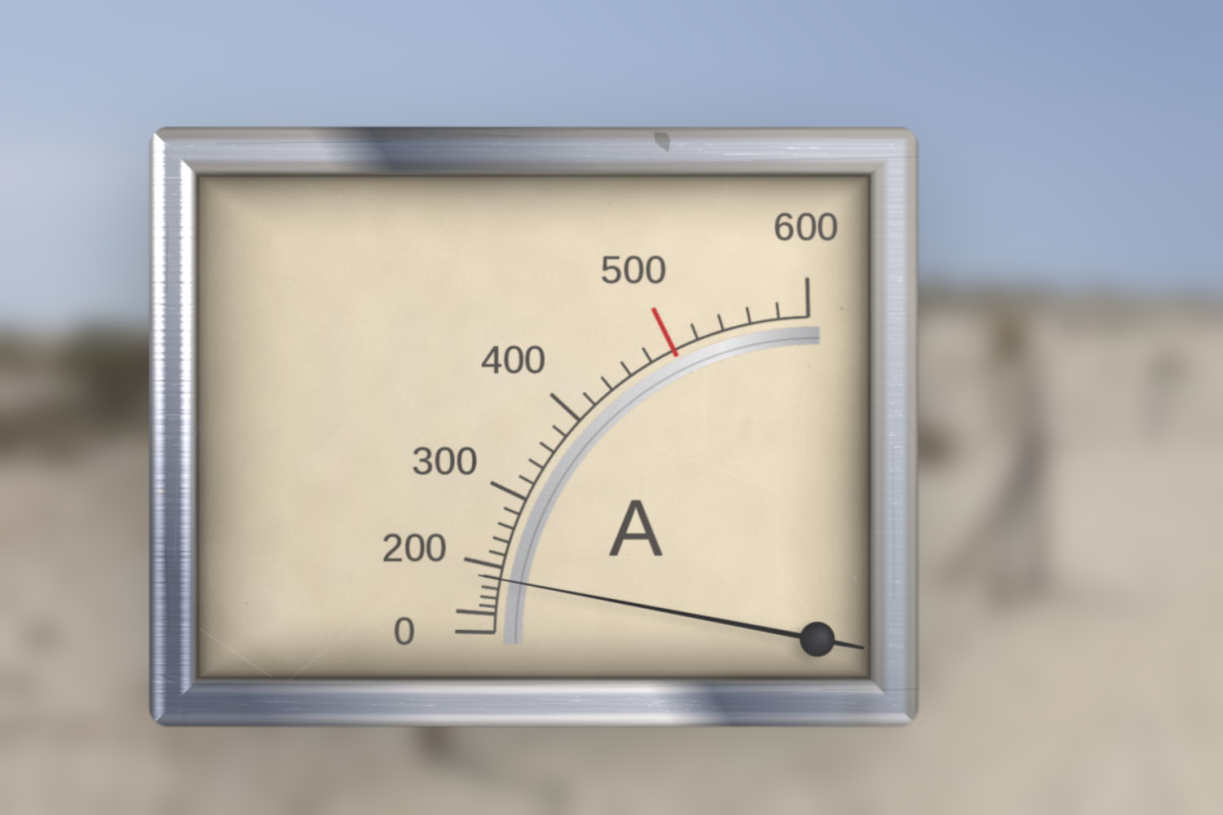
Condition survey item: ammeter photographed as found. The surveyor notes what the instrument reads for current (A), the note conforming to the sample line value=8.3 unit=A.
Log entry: value=180 unit=A
